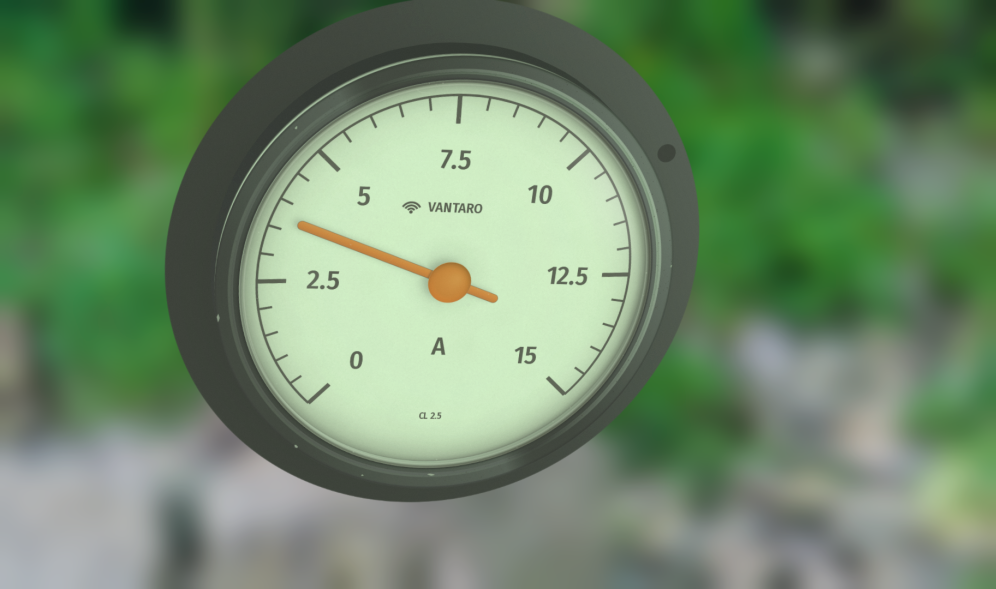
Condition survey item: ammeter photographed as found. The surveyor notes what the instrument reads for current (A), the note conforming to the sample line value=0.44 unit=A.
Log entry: value=3.75 unit=A
